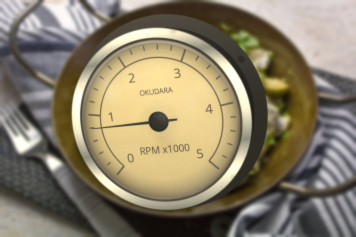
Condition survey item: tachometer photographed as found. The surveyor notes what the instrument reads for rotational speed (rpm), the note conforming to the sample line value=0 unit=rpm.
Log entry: value=800 unit=rpm
